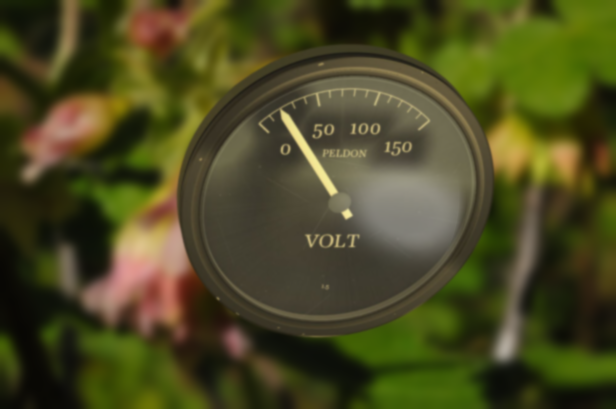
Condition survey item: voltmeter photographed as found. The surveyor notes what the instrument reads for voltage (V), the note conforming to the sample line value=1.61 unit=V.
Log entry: value=20 unit=V
